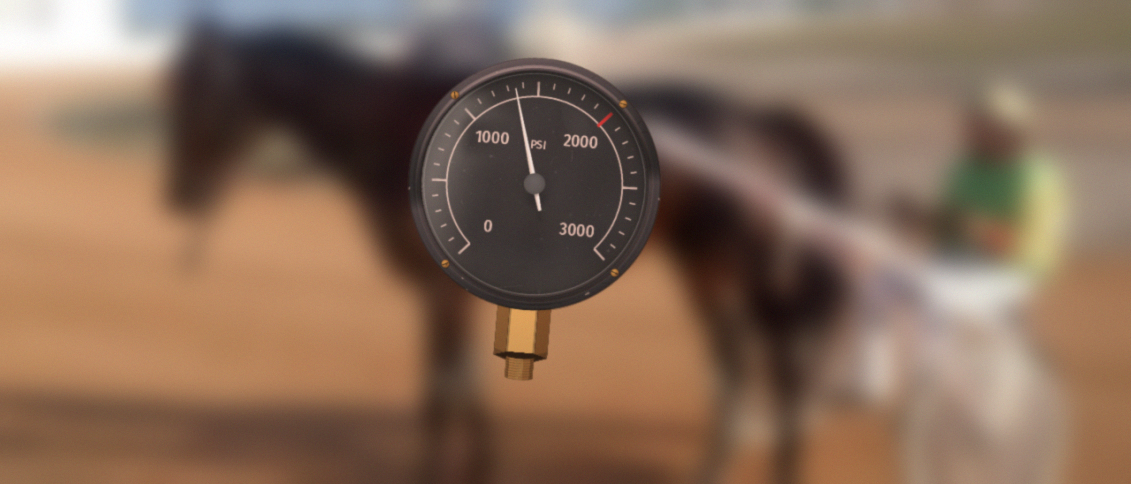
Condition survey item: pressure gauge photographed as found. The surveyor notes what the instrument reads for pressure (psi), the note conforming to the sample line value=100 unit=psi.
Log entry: value=1350 unit=psi
